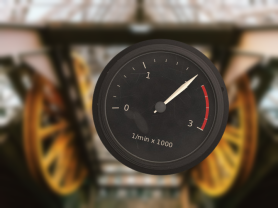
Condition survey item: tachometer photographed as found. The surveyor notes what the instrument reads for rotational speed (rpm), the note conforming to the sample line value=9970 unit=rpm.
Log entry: value=2000 unit=rpm
